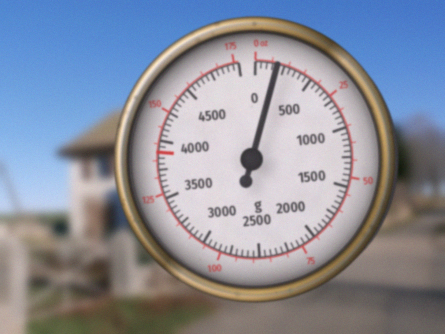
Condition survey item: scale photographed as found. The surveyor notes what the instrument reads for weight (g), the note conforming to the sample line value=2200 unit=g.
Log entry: value=200 unit=g
